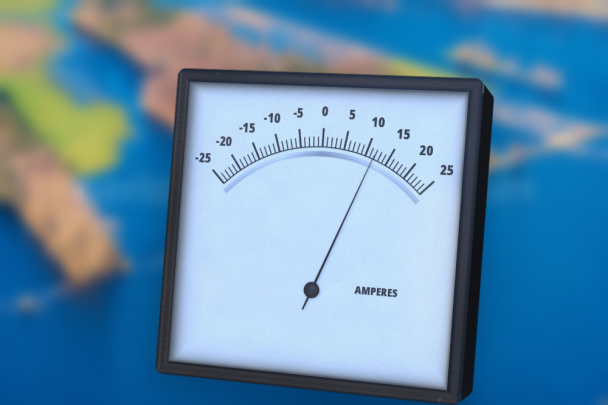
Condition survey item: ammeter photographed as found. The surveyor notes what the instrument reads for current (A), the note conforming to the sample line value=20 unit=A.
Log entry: value=12 unit=A
